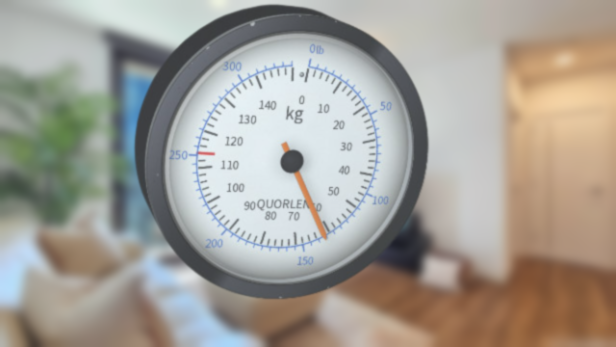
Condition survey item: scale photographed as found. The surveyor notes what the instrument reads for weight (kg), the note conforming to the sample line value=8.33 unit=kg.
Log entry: value=62 unit=kg
